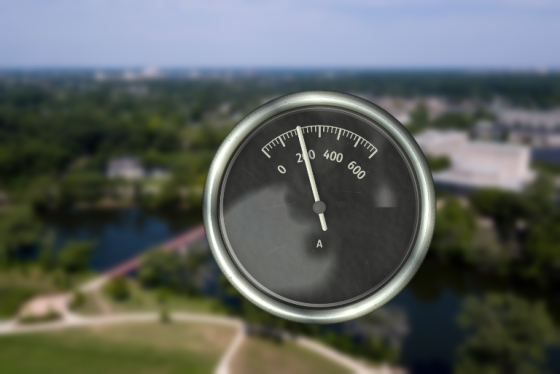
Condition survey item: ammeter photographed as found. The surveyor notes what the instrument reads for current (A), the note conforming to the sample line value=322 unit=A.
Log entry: value=200 unit=A
